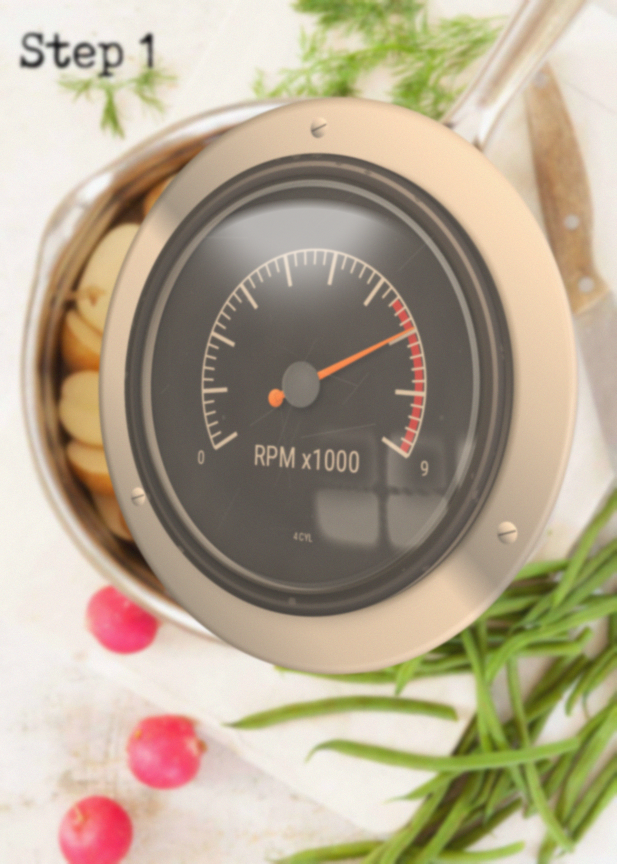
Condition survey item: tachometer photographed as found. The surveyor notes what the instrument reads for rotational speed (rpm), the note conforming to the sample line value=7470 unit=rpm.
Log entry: value=7000 unit=rpm
